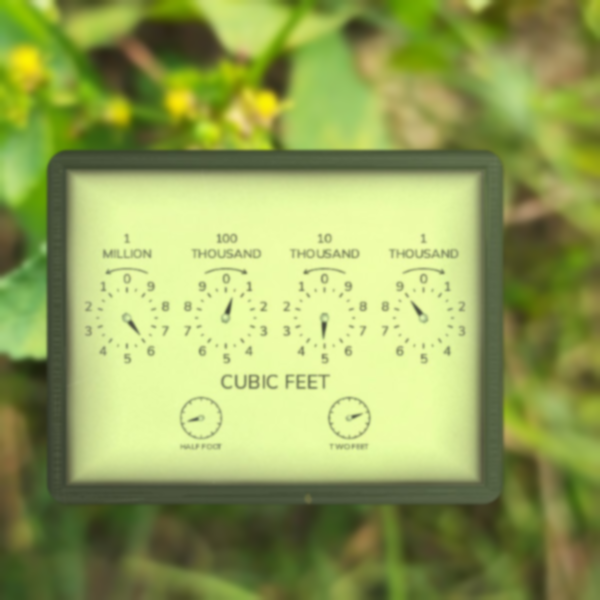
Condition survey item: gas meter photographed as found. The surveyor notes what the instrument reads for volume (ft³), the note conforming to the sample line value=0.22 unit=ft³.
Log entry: value=604900 unit=ft³
